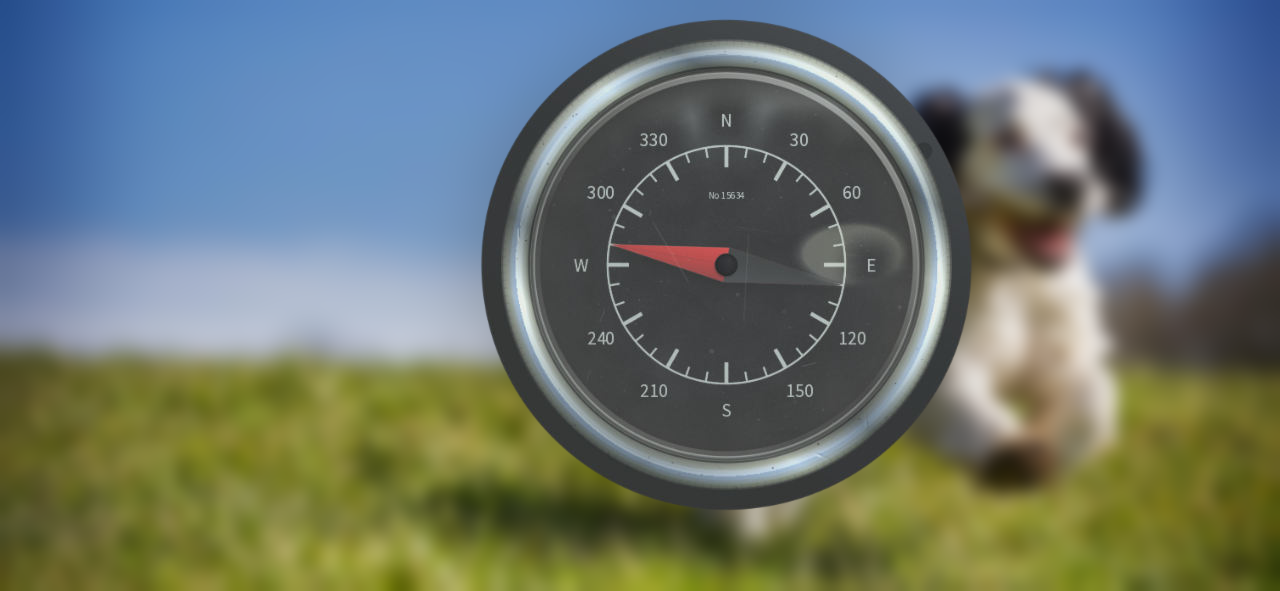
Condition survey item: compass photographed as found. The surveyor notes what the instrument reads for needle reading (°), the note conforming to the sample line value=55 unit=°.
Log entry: value=280 unit=°
